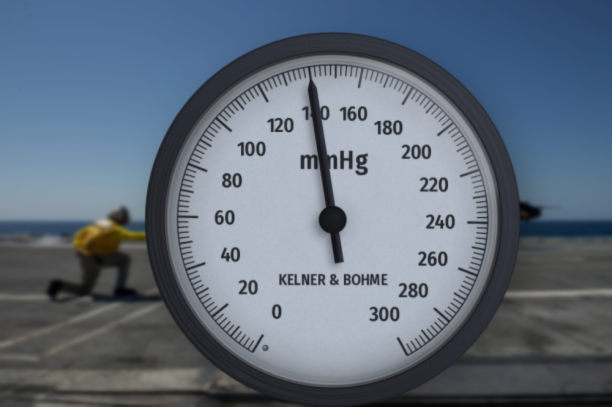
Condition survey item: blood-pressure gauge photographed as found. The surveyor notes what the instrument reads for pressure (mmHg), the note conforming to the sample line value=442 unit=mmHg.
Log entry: value=140 unit=mmHg
